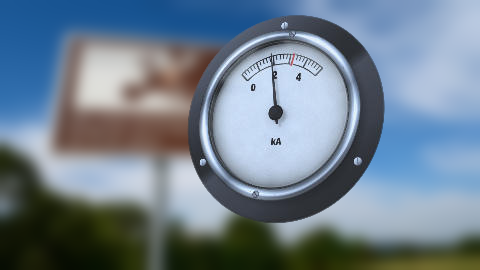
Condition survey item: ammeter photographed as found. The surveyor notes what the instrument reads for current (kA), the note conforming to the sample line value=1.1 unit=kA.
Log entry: value=2 unit=kA
